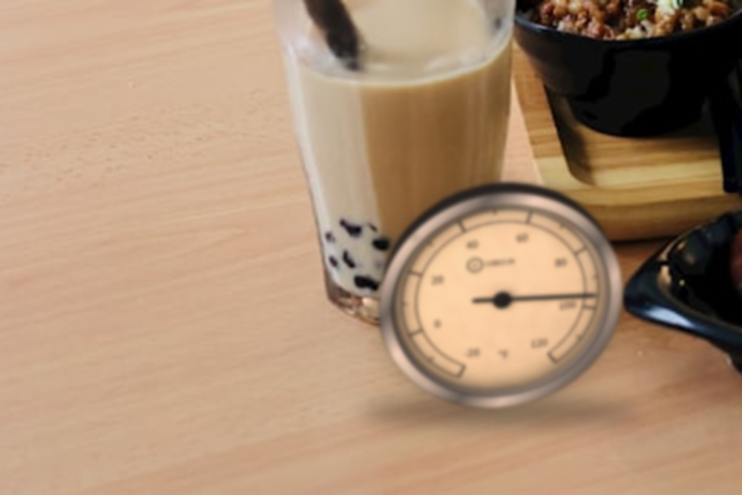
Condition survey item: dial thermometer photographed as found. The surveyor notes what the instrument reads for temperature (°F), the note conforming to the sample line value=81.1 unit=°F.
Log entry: value=95 unit=°F
